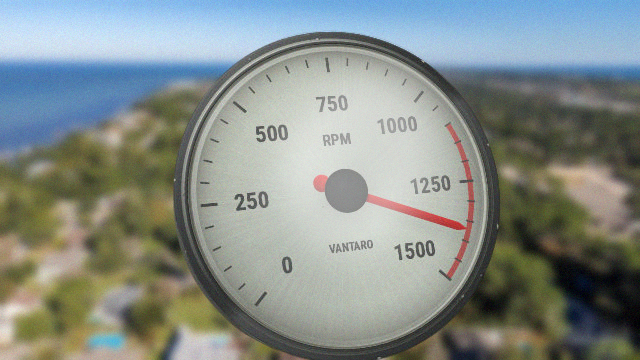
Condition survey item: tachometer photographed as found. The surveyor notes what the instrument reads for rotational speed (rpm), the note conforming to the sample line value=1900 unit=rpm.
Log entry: value=1375 unit=rpm
